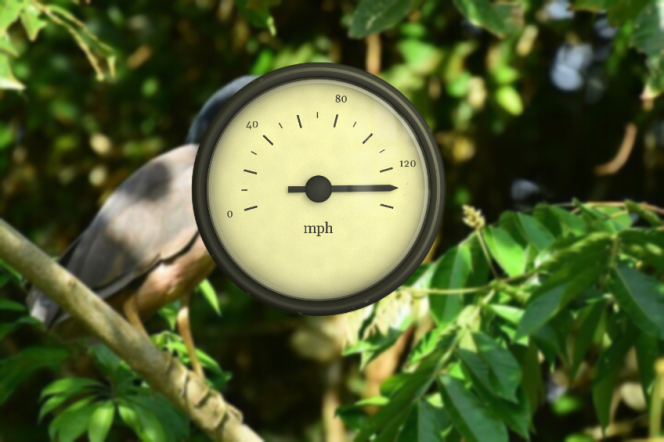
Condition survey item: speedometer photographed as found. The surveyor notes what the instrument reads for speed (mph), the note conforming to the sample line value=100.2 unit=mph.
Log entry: value=130 unit=mph
